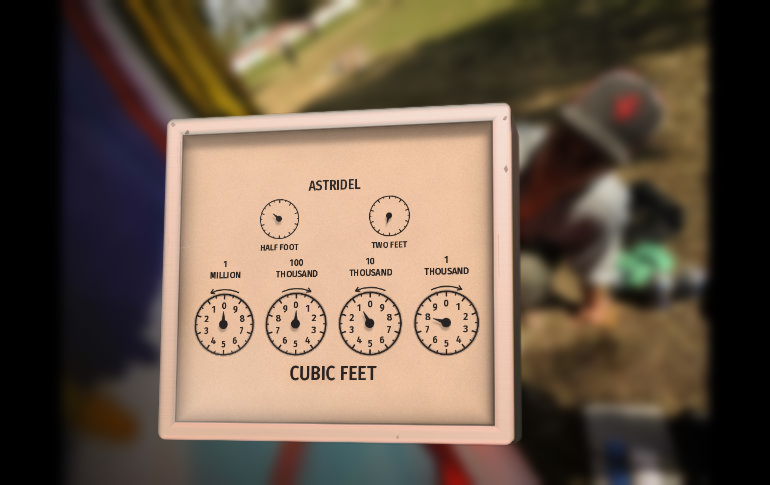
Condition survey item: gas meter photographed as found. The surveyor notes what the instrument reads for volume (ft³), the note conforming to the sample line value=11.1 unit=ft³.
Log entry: value=800 unit=ft³
